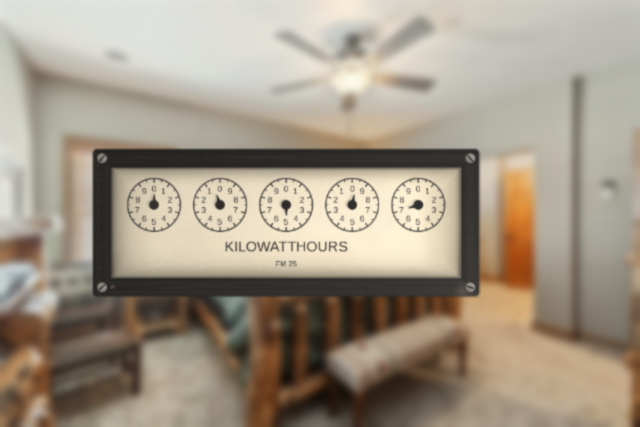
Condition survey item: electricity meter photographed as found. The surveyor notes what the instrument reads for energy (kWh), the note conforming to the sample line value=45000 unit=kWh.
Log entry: value=497 unit=kWh
